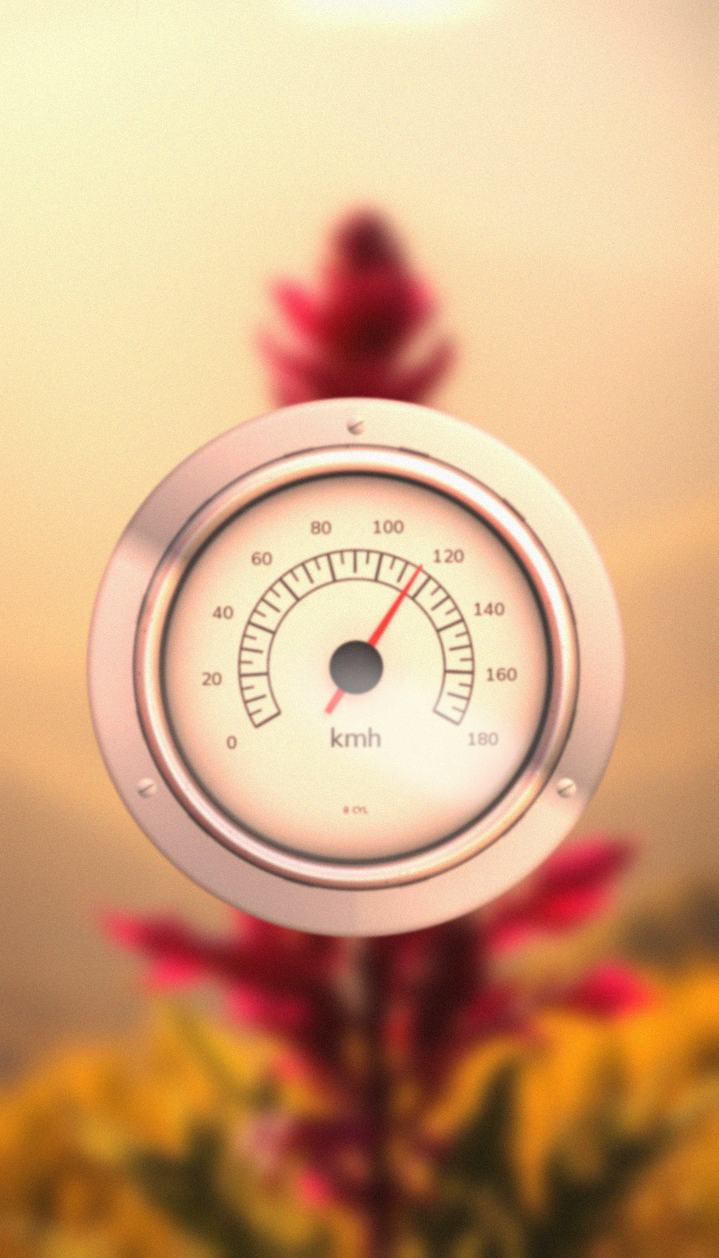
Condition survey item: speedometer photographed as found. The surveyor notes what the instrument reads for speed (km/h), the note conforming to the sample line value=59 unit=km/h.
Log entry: value=115 unit=km/h
